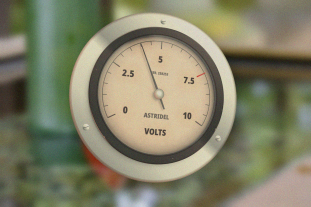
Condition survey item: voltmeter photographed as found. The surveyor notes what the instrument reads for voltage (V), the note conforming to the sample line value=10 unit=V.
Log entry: value=4 unit=V
